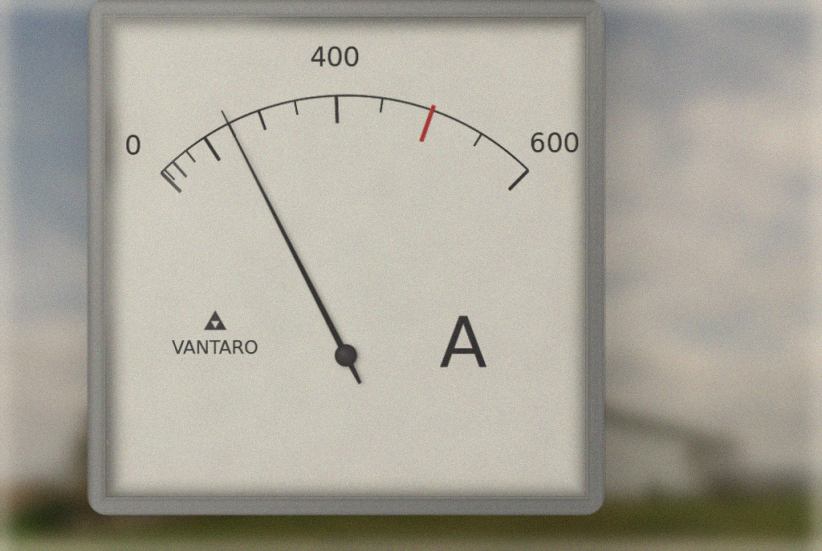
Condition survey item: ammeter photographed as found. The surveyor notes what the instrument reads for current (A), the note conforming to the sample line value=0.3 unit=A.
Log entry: value=250 unit=A
